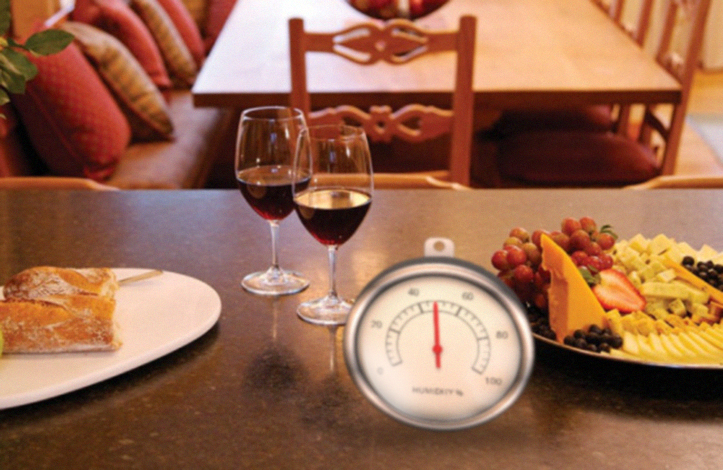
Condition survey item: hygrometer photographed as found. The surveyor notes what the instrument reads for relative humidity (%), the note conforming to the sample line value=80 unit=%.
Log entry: value=48 unit=%
